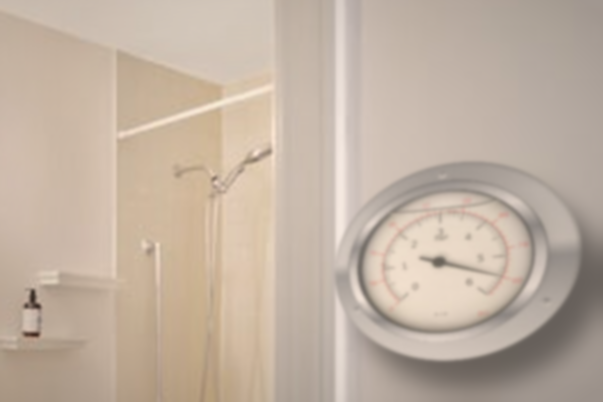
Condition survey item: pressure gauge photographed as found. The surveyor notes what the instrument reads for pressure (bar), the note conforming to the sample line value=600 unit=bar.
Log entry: value=5.5 unit=bar
